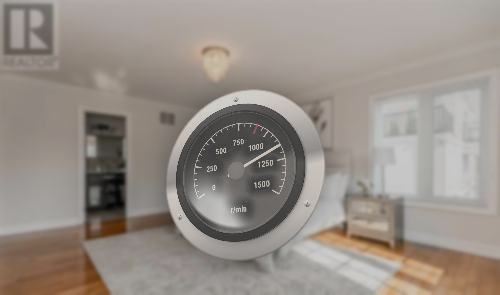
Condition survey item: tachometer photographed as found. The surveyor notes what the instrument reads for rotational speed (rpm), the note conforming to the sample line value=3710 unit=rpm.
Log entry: value=1150 unit=rpm
